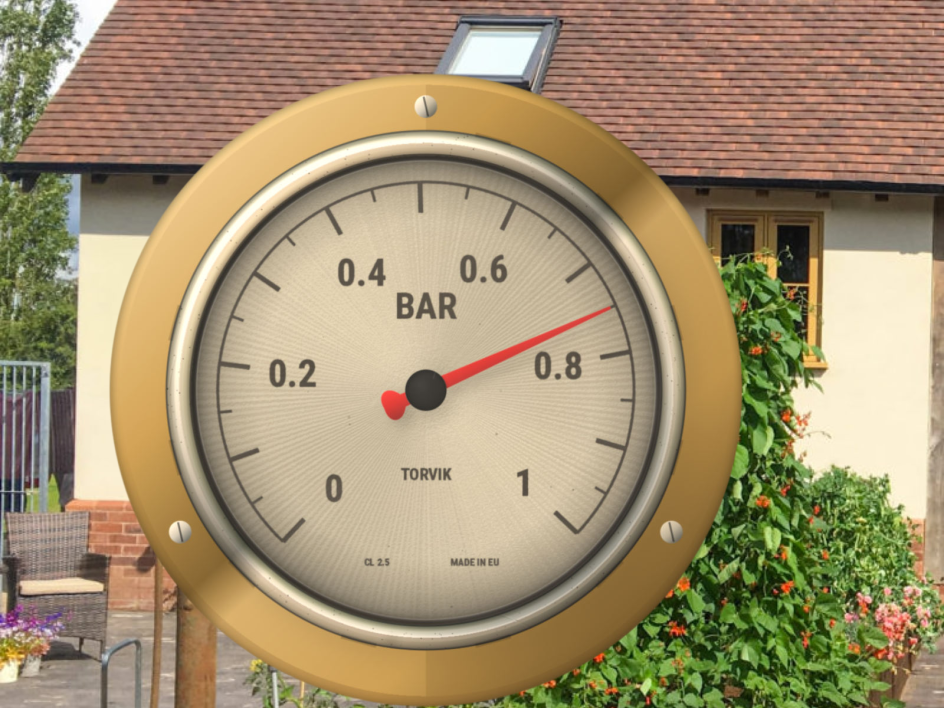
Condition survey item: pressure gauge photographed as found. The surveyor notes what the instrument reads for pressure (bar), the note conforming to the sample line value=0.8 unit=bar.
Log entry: value=0.75 unit=bar
